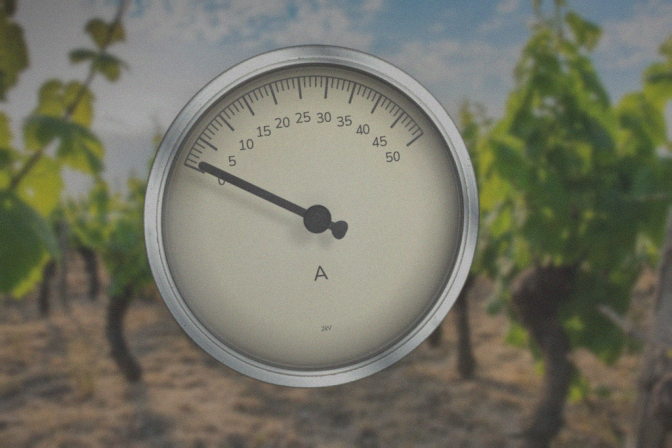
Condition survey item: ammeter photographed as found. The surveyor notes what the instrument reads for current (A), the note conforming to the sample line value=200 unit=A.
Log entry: value=1 unit=A
